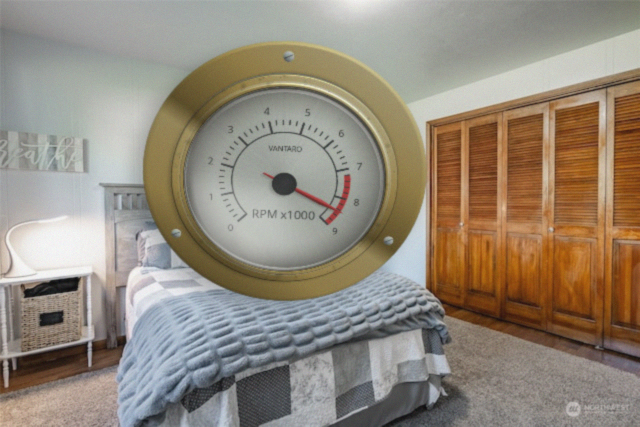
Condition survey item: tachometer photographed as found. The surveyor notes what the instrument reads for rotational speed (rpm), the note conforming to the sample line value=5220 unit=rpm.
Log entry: value=8400 unit=rpm
